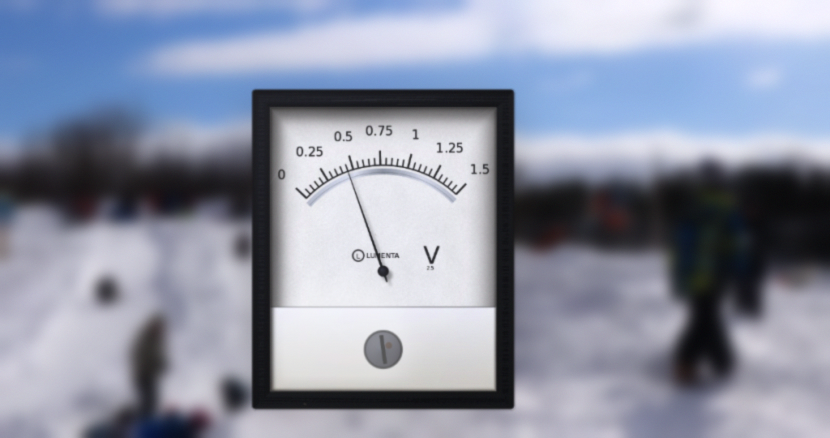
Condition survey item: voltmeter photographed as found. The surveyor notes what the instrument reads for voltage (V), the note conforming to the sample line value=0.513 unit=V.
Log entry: value=0.45 unit=V
